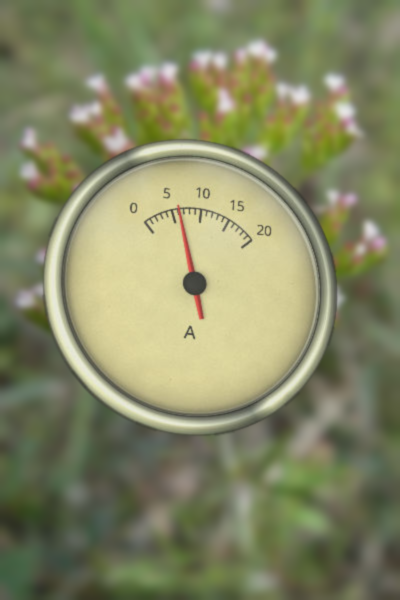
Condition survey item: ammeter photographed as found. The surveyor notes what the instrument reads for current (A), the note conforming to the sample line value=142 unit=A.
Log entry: value=6 unit=A
